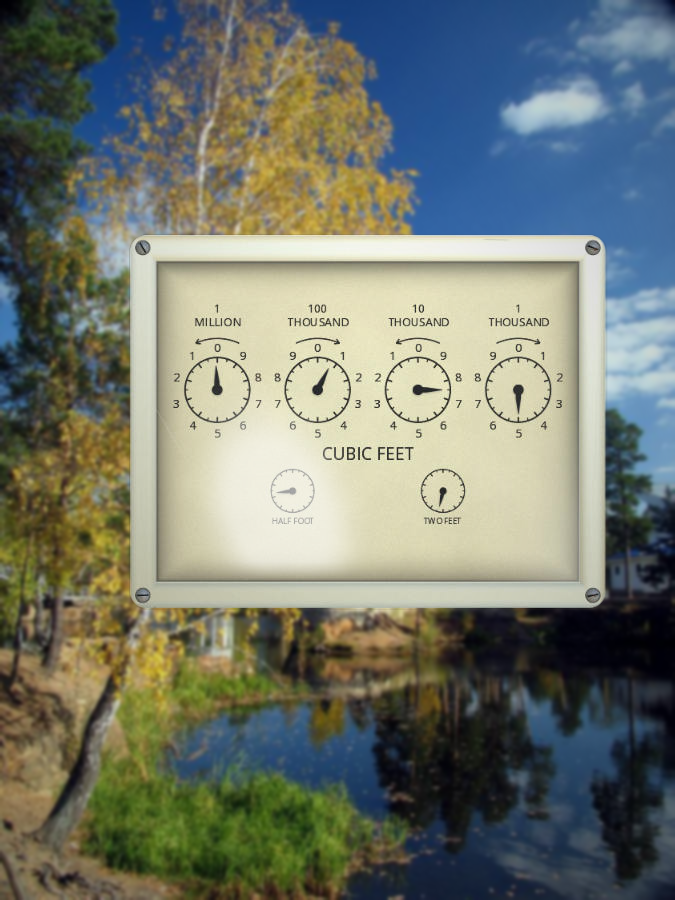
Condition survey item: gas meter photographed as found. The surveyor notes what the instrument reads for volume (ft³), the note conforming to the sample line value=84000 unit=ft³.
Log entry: value=7500 unit=ft³
